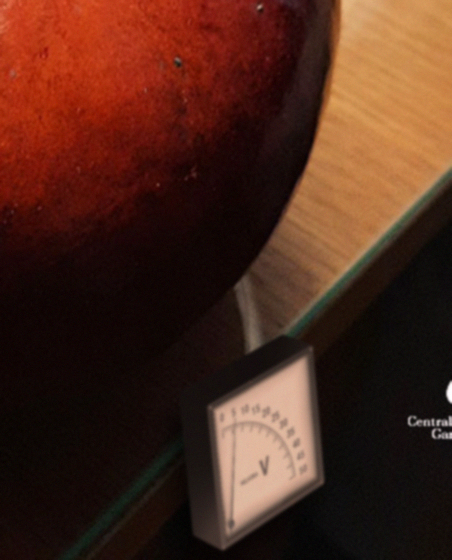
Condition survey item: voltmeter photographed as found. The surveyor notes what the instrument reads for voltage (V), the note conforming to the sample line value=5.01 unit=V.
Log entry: value=5 unit=V
